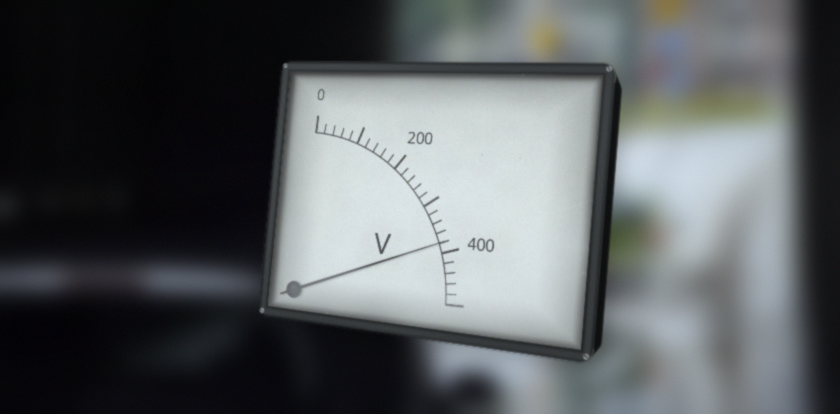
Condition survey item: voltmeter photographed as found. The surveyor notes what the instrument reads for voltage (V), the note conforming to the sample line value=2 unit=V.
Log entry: value=380 unit=V
